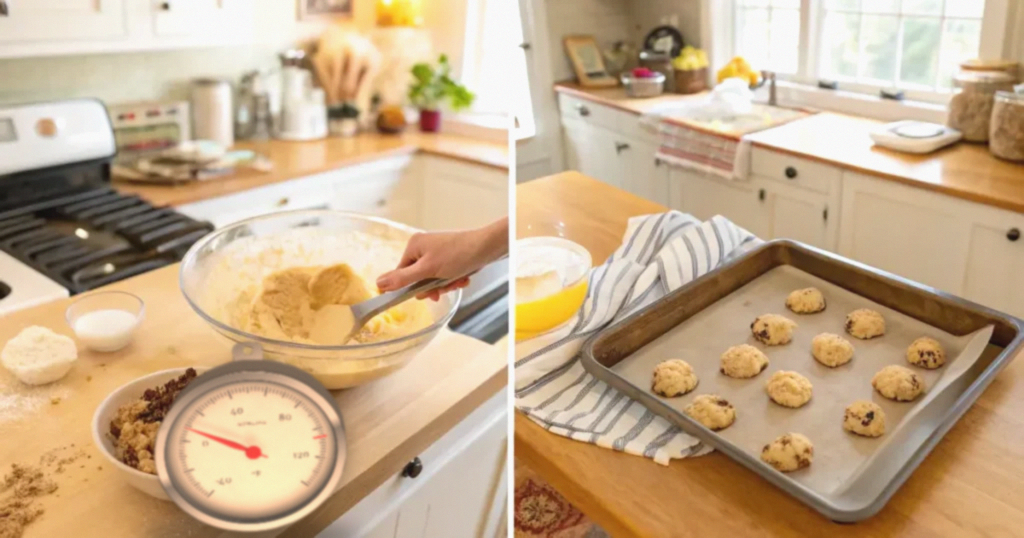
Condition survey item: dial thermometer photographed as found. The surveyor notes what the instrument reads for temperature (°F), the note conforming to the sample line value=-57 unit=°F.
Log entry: value=10 unit=°F
